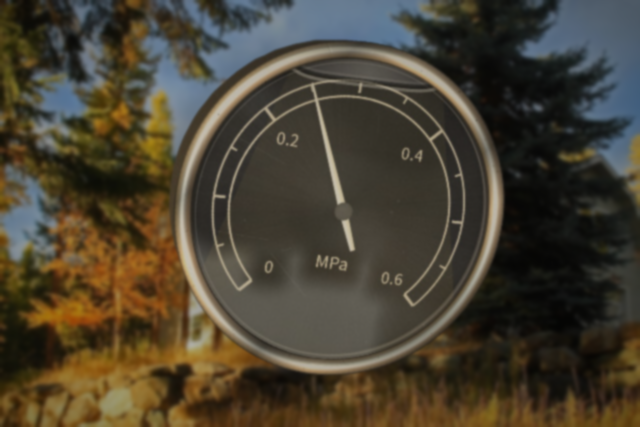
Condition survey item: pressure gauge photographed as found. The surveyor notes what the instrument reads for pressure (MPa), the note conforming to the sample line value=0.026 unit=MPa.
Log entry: value=0.25 unit=MPa
